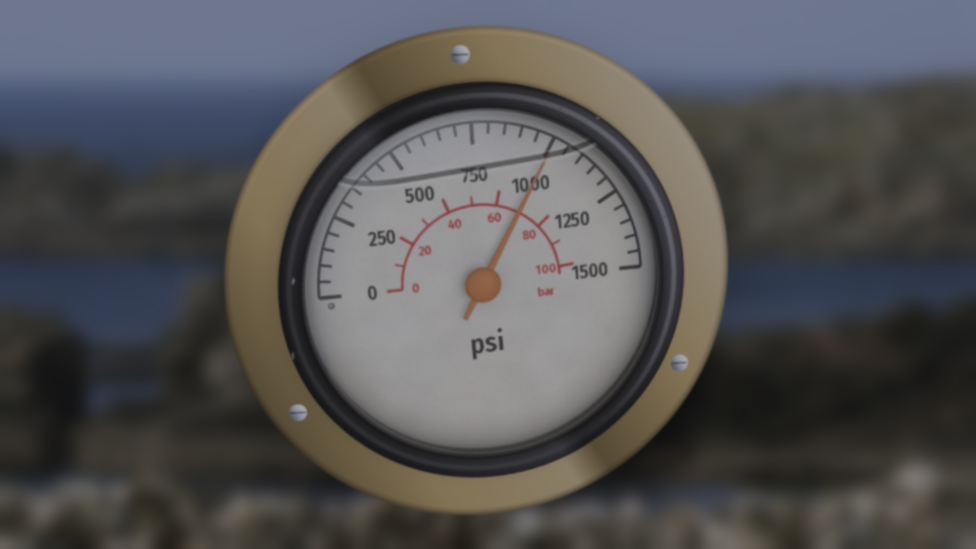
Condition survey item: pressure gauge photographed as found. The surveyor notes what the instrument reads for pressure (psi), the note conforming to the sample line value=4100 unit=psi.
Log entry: value=1000 unit=psi
